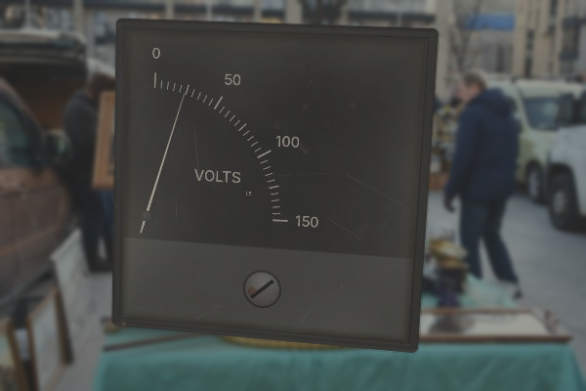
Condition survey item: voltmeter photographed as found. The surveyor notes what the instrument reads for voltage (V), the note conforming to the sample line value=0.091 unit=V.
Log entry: value=25 unit=V
